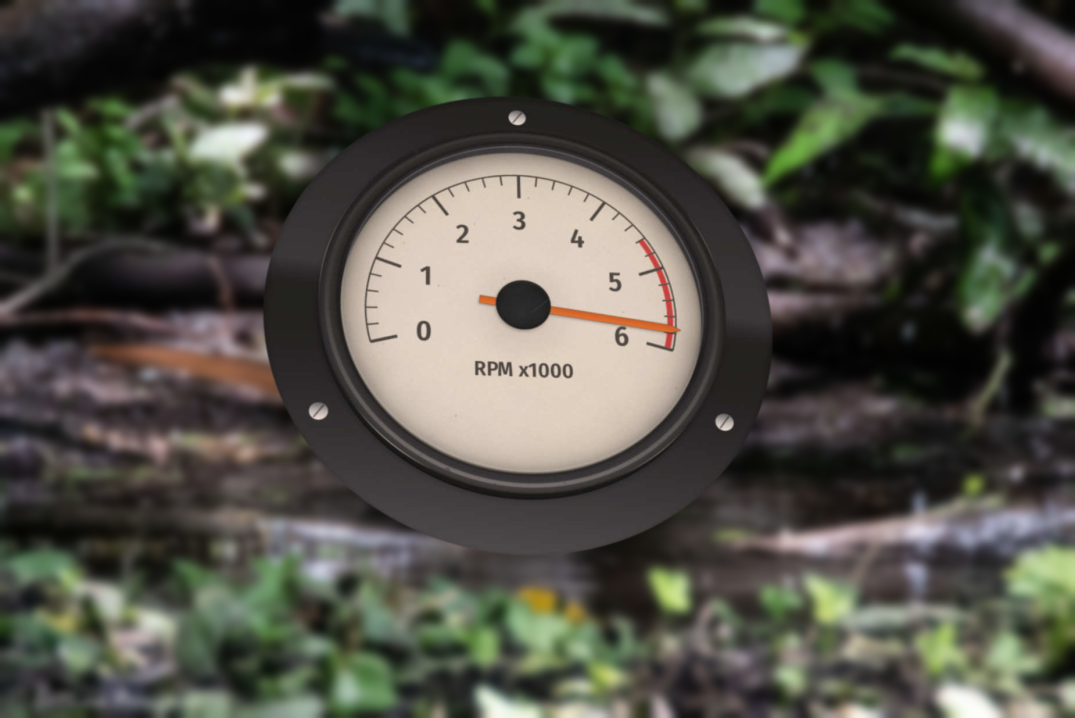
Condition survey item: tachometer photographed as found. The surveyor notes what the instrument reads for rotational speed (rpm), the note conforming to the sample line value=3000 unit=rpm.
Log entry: value=5800 unit=rpm
